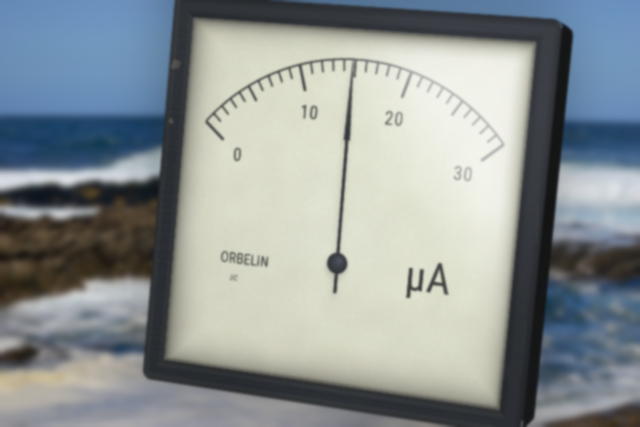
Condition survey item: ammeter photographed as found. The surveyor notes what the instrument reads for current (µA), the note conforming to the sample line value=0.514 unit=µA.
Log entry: value=15 unit=µA
